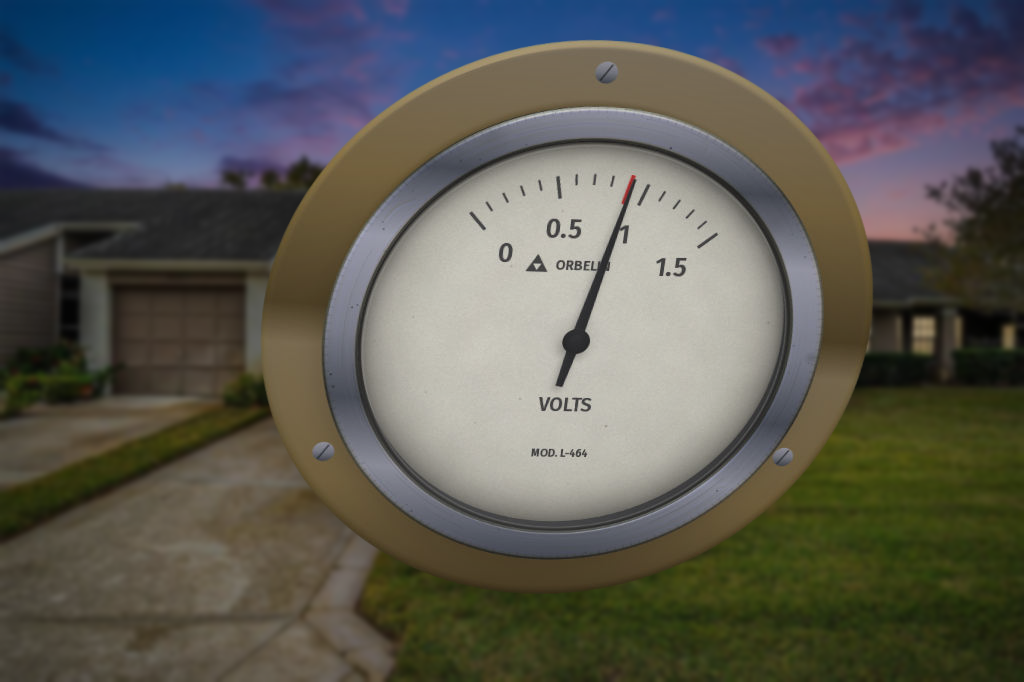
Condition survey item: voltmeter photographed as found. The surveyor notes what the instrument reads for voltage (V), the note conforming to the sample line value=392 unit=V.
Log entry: value=0.9 unit=V
